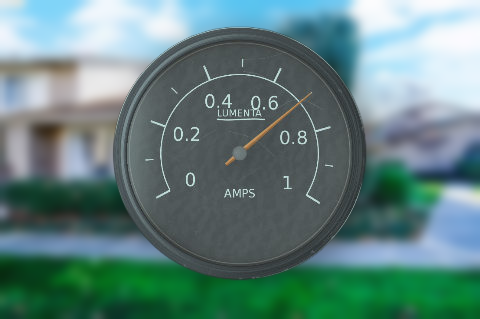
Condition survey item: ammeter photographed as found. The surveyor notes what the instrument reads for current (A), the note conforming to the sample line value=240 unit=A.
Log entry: value=0.7 unit=A
